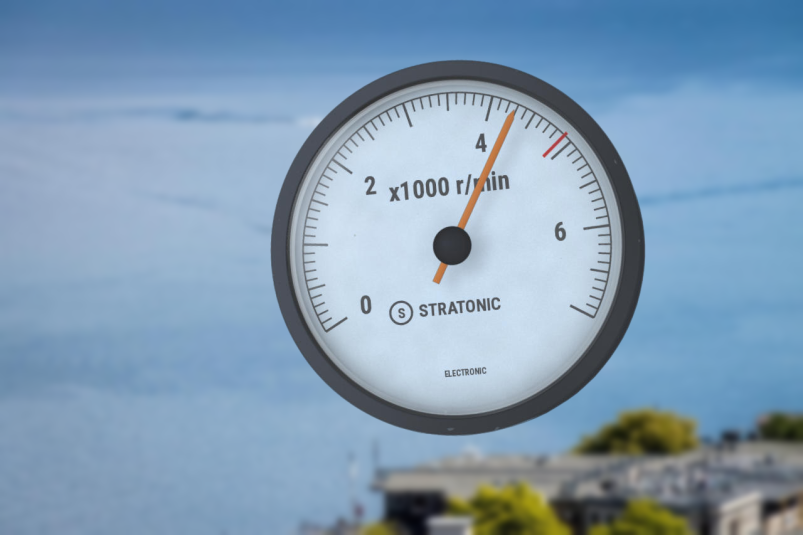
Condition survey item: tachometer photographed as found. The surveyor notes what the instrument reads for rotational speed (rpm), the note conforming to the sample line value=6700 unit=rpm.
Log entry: value=4300 unit=rpm
